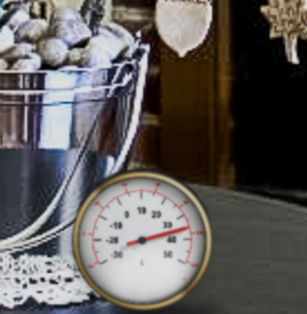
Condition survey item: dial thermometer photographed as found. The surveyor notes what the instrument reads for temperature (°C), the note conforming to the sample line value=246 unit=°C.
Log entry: value=35 unit=°C
